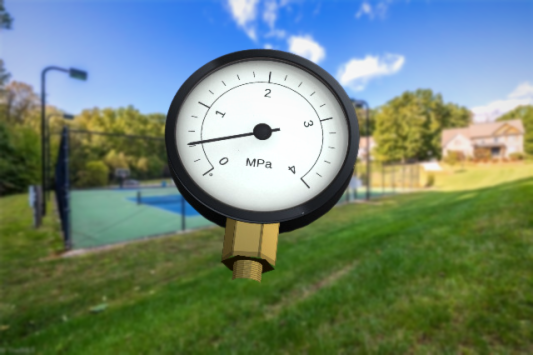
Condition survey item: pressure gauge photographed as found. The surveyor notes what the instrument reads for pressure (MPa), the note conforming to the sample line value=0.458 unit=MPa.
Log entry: value=0.4 unit=MPa
